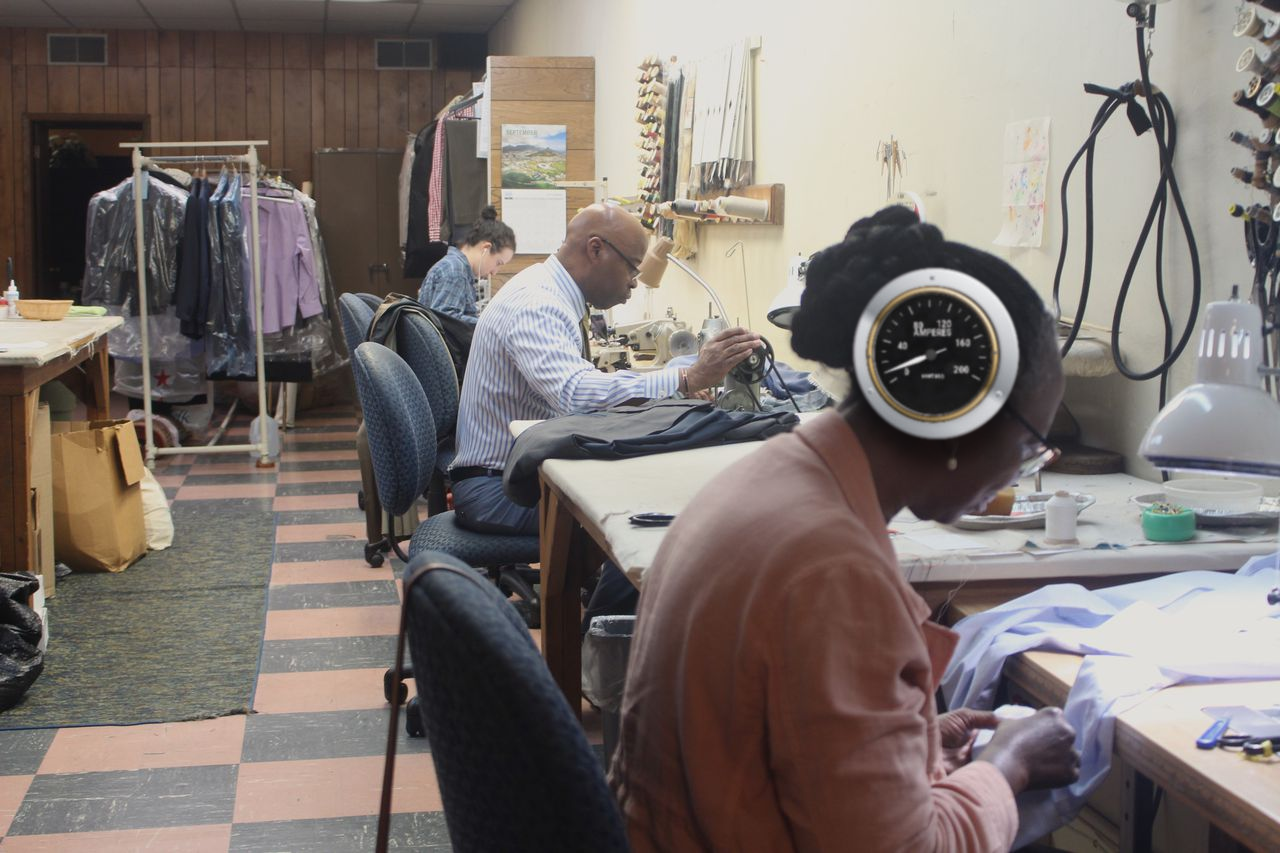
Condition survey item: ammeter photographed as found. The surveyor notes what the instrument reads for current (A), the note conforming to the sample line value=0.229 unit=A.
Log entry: value=10 unit=A
